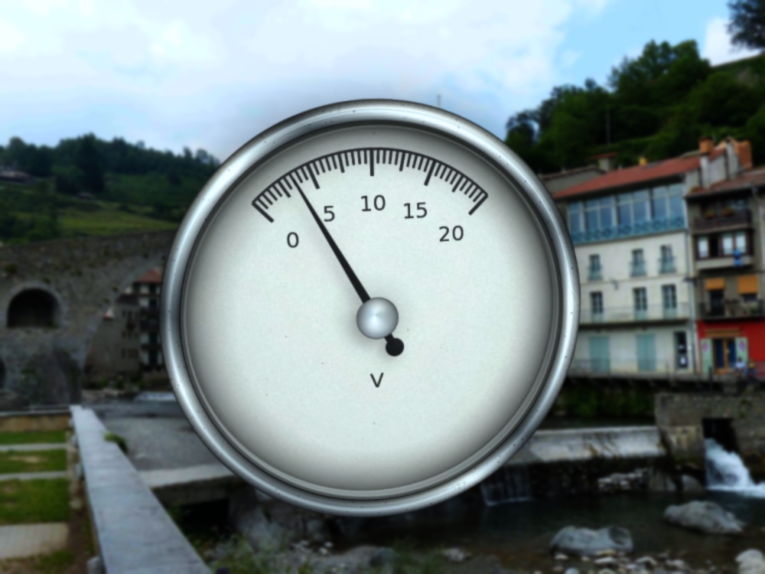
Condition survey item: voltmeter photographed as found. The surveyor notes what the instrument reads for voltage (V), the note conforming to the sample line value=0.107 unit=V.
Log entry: value=3.5 unit=V
